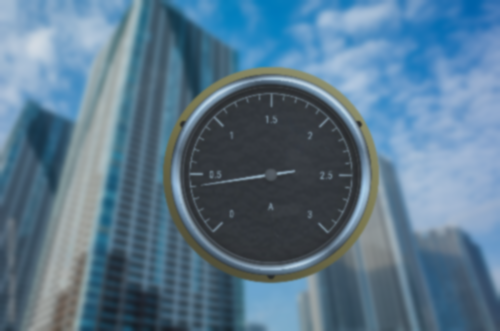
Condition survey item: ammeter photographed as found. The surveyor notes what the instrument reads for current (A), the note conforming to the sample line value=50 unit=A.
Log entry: value=0.4 unit=A
